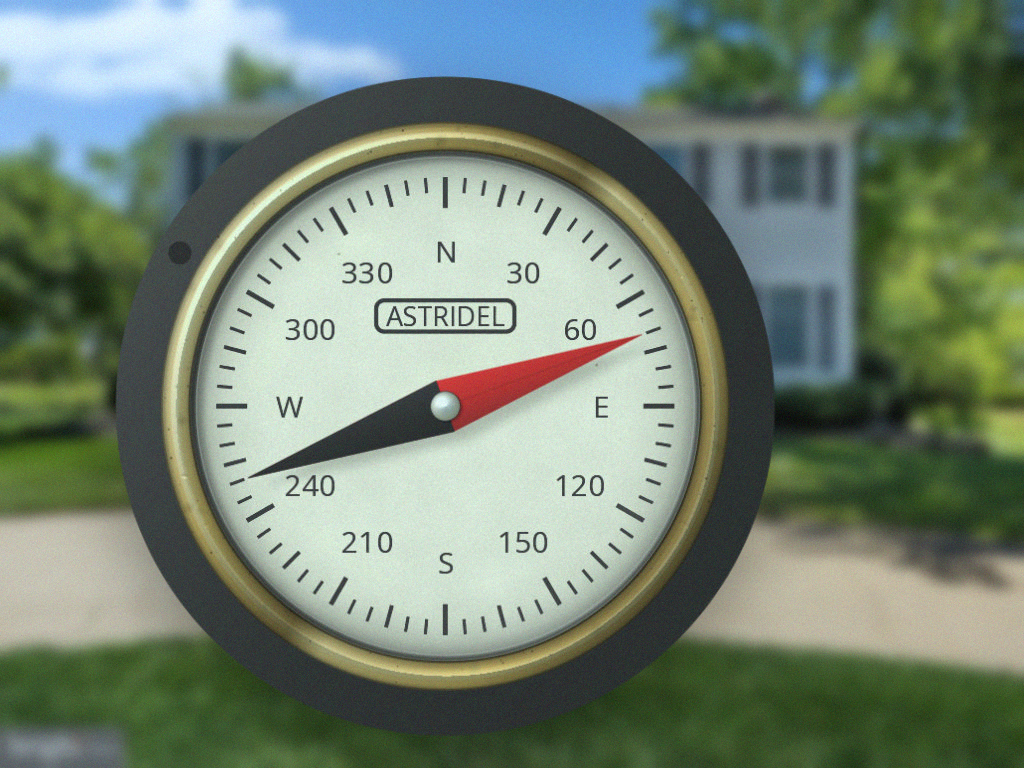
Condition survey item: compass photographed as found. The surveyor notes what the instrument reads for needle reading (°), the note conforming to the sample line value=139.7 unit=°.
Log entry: value=70 unit=°
